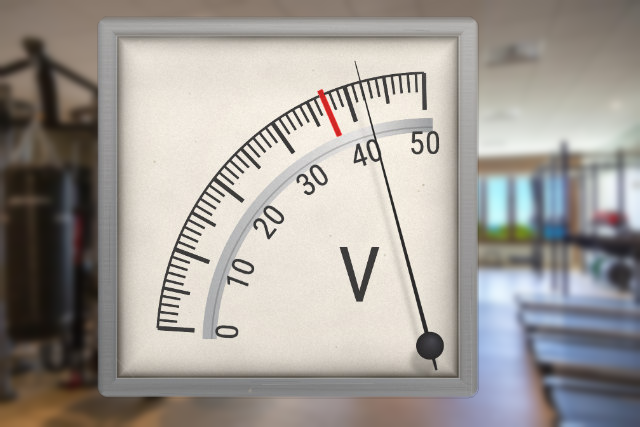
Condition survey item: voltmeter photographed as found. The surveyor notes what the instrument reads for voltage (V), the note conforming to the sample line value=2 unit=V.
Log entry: value=42 unit=V
